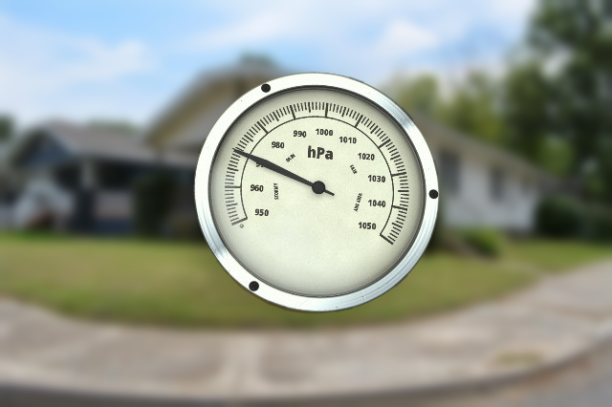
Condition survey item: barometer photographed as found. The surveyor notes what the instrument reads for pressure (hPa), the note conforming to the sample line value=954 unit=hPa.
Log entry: value=970 unit=hPa
